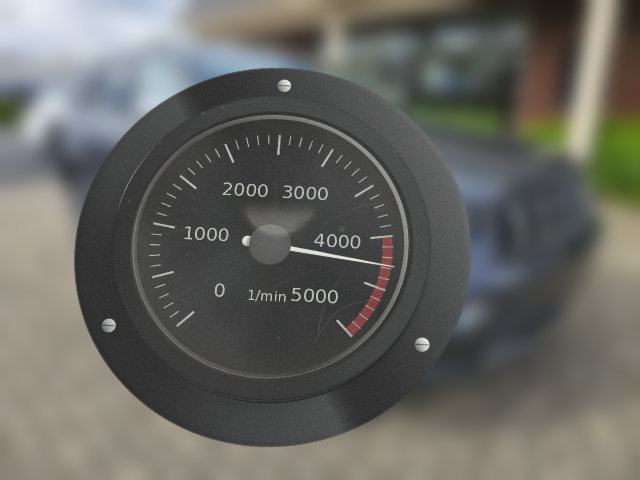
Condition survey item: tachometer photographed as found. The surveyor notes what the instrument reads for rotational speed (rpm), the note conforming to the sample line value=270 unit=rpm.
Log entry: value=4300 unit=rpm
